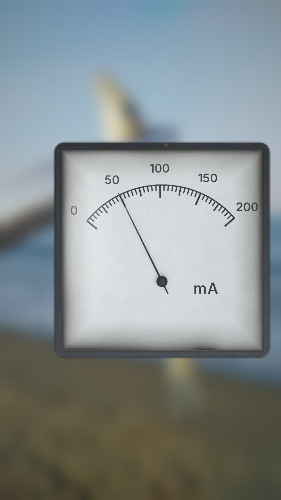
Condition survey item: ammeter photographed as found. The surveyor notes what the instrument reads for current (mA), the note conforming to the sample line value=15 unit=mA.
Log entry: value=50 unit=mA
